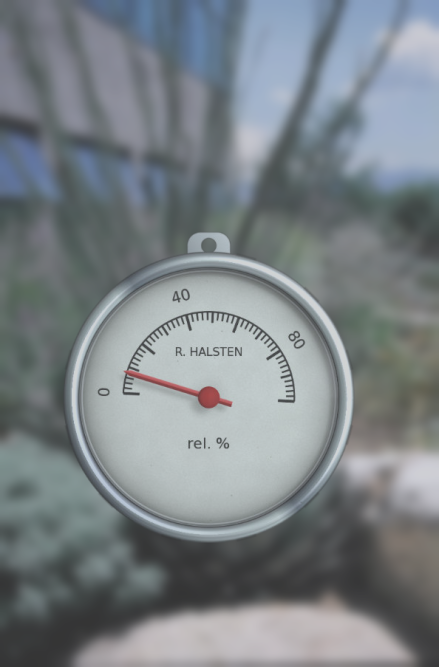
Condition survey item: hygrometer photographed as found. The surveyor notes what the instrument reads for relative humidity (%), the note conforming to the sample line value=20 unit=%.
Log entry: value=8 unit=%
